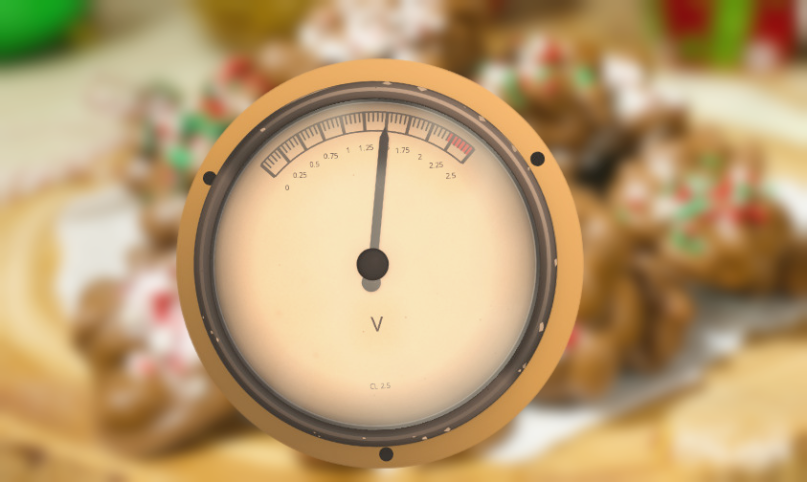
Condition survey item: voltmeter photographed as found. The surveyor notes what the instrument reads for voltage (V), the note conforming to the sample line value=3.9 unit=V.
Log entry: value=1.5 unit=V
